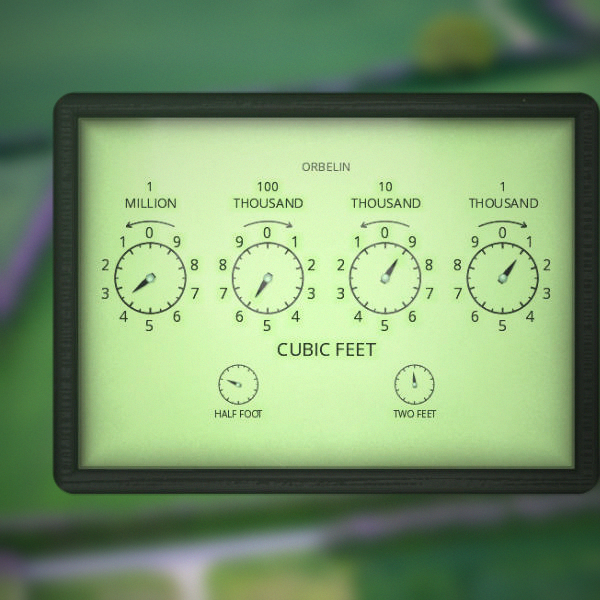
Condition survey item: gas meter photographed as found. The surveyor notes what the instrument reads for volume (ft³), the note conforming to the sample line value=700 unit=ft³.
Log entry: value=359100 unit=ft³
